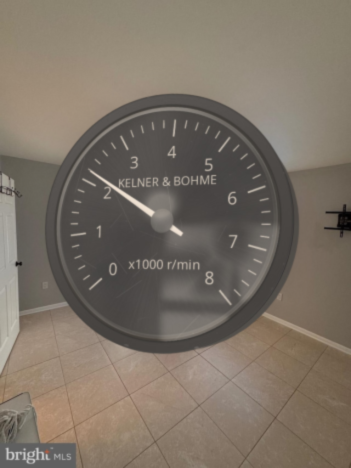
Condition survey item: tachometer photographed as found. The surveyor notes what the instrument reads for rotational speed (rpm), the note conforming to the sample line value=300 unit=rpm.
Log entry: value=2200 unit=rpm
